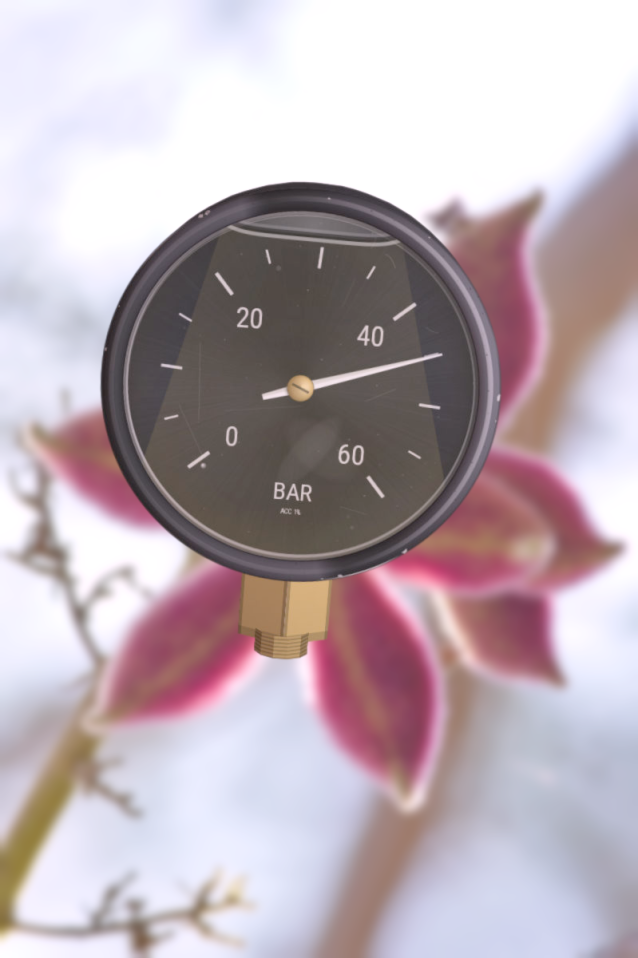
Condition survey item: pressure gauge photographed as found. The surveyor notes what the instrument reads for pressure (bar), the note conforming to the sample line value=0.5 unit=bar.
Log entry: value=45 unit=bar
